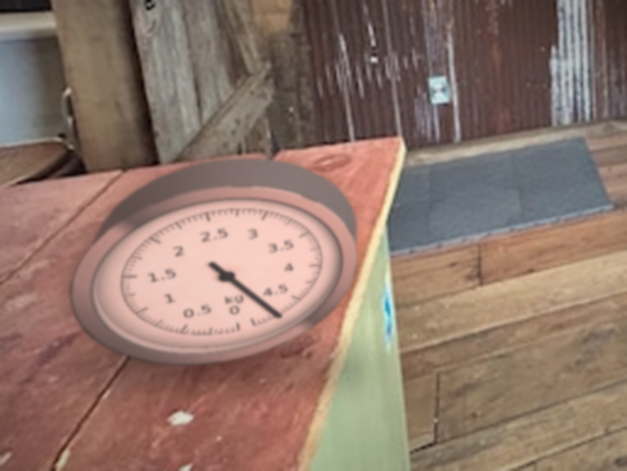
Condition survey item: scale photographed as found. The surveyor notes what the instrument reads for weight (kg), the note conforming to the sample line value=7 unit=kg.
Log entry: value=4.75 unit=kg
